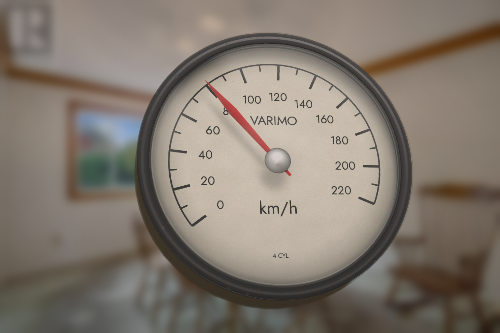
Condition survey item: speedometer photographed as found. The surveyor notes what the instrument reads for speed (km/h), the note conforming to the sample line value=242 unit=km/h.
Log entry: value=80 unit=km/h
